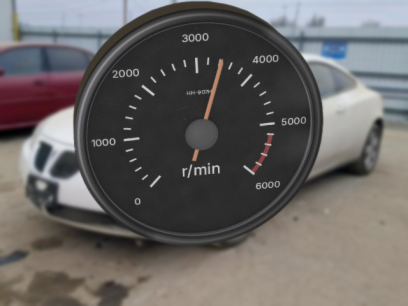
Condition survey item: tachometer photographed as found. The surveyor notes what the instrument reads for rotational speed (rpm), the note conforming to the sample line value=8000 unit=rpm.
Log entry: value=3400 unit=rpm
